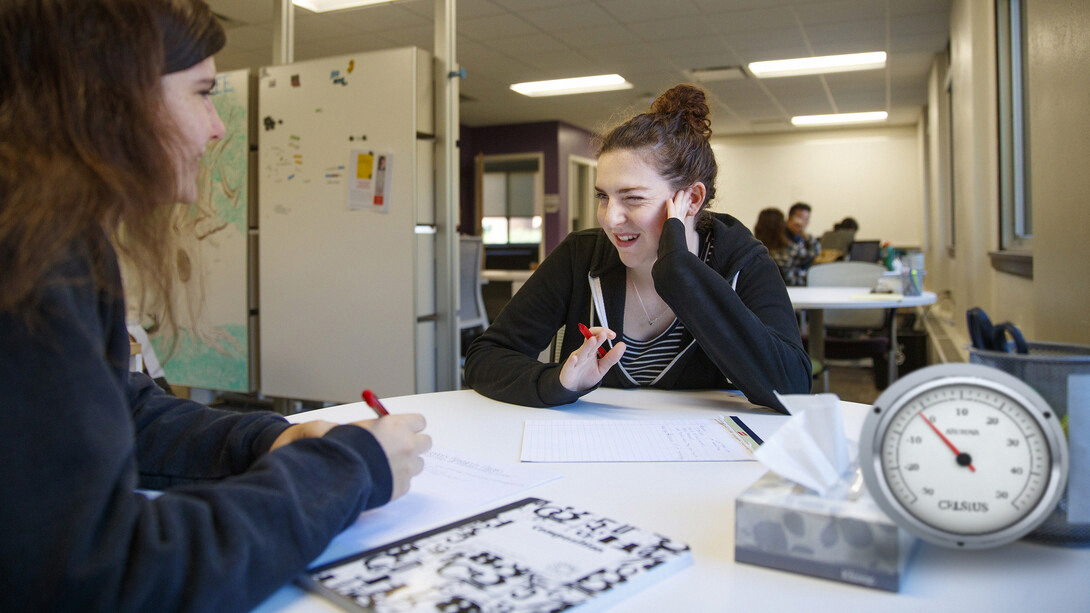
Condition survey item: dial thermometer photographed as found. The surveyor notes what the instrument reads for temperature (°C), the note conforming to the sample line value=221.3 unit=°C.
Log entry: value=-2 unit=°C
